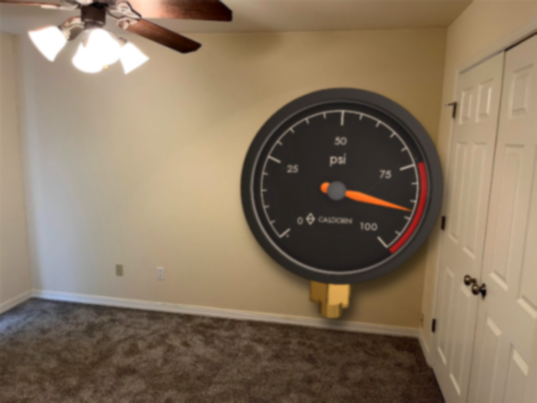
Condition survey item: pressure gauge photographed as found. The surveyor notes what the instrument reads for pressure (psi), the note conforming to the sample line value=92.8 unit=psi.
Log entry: value=87.5 unit=psi
